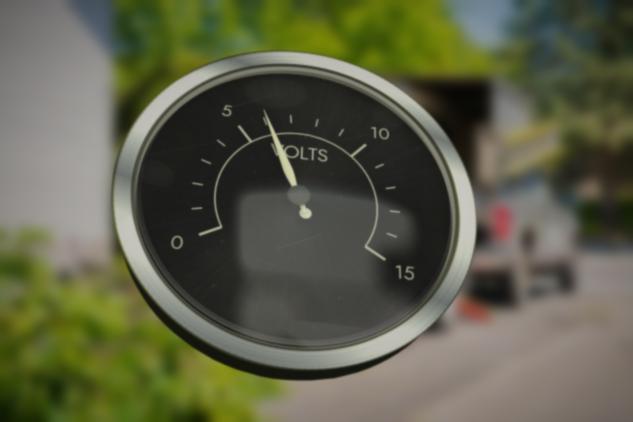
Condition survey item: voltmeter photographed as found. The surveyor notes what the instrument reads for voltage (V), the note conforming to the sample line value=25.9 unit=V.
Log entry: value=6 unit=V
